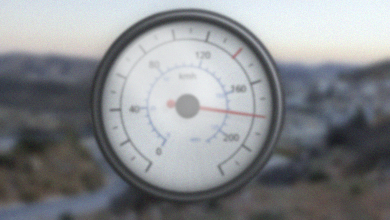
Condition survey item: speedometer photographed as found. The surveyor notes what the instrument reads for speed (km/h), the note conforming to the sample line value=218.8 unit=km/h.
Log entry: value=180 unit=km/h
